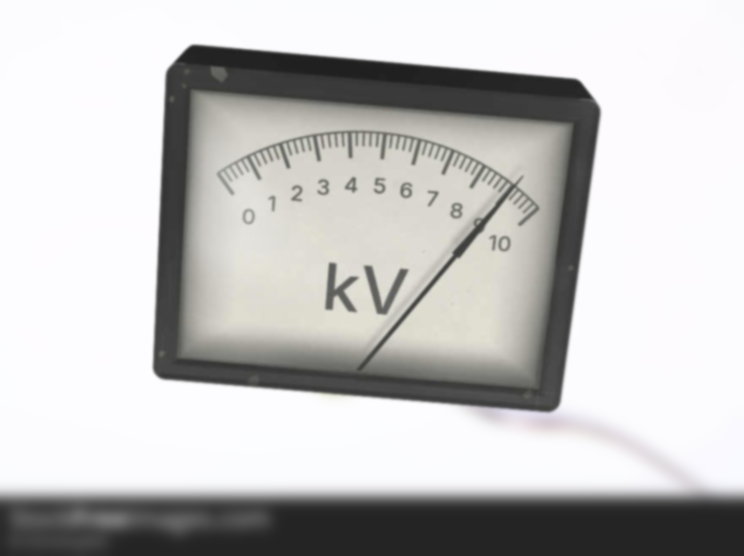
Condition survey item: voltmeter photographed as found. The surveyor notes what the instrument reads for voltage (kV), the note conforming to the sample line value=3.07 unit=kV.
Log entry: value=9 unit=kV
